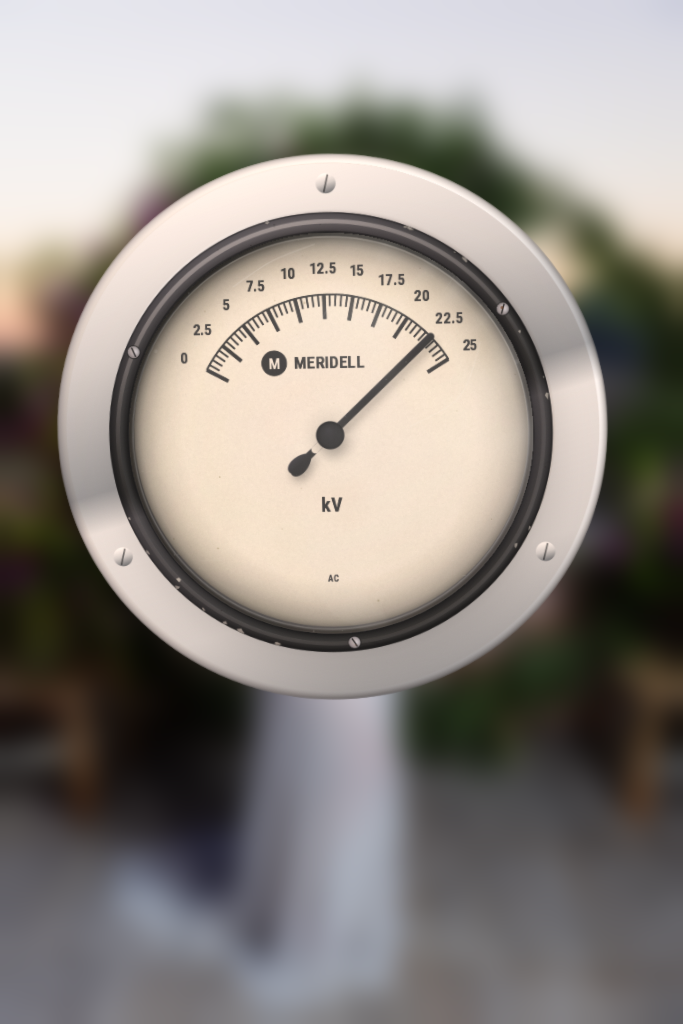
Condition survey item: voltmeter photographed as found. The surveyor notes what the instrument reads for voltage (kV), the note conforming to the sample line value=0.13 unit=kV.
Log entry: value=22.5 unit=kV
